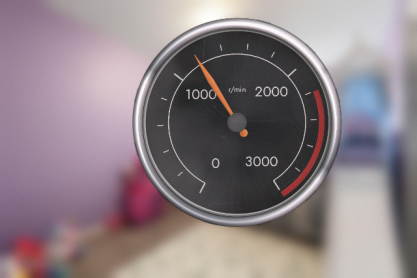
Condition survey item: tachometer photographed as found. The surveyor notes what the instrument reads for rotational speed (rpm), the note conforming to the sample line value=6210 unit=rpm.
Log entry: value=1200 unit=rpm
